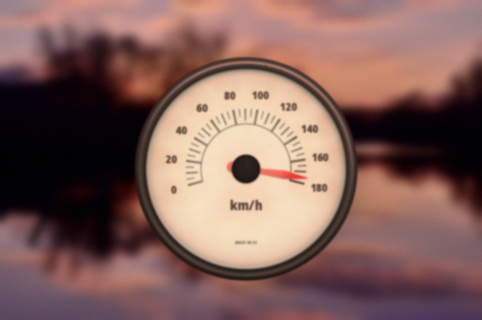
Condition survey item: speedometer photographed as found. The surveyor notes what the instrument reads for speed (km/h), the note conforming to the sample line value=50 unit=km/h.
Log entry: value=175 unit=km/h
